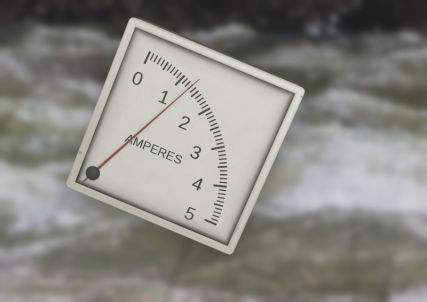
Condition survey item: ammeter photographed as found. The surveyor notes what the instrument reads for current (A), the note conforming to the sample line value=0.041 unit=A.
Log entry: value=1.3 unit=A
